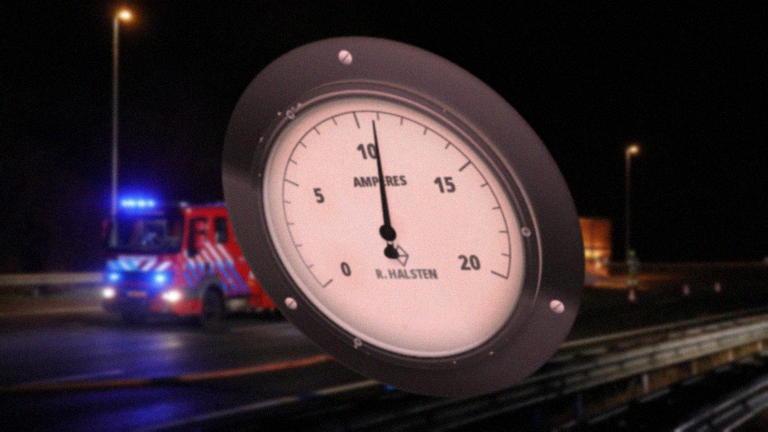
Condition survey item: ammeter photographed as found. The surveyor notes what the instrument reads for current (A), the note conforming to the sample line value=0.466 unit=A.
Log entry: value=11 unit=A
